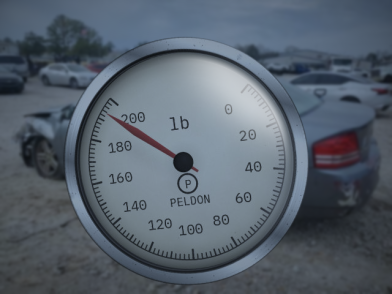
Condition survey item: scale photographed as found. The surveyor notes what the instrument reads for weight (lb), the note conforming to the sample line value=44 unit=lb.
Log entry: value=194 unit=lb
